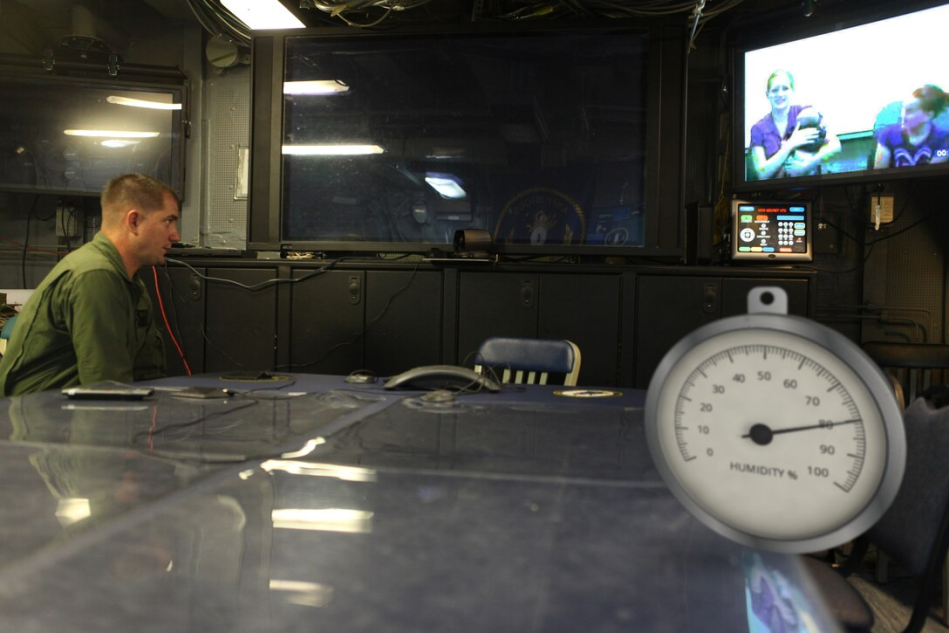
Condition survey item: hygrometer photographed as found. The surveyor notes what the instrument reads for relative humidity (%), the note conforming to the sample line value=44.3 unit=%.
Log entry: value=80 unit=%
